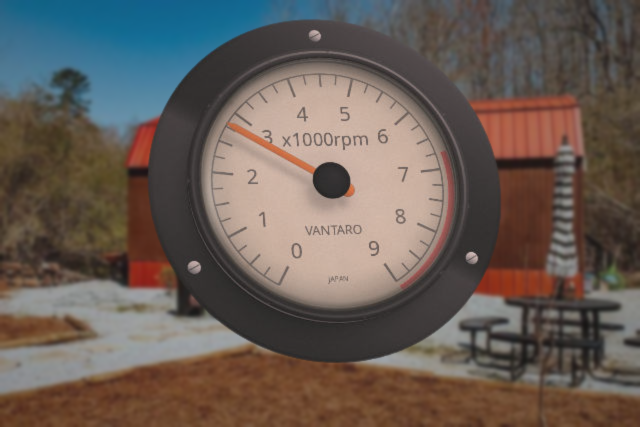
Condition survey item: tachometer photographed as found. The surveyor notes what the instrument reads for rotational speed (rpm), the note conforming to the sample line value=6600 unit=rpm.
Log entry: value=2750 unit=rpm
